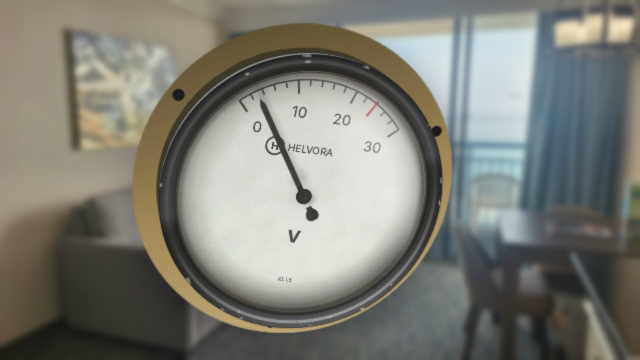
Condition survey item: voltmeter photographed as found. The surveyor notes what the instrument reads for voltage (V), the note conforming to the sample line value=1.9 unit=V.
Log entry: value=3 unit=V
